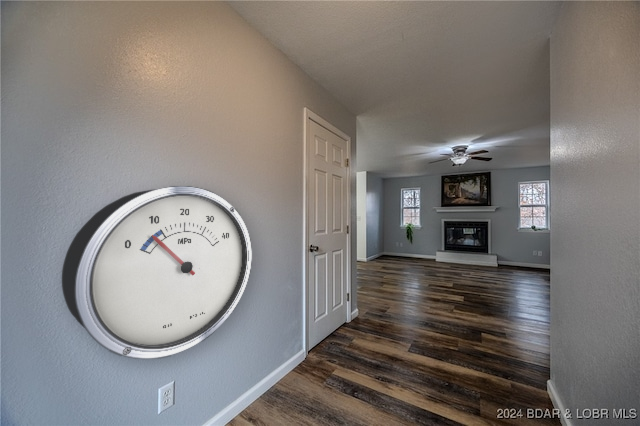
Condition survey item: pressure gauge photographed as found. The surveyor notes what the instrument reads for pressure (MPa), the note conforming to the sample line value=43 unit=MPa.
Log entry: value=6 unit=MPa
